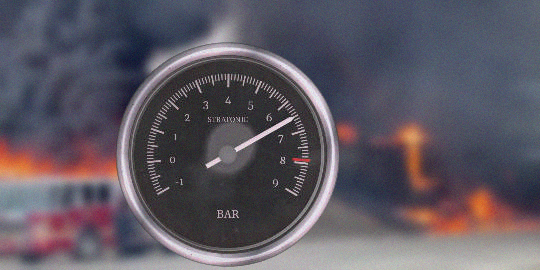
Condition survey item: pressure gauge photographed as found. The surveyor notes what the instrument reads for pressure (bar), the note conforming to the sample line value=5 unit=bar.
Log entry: value=6.5 unit=bar
